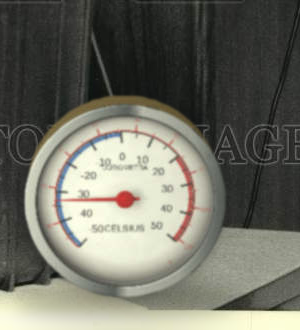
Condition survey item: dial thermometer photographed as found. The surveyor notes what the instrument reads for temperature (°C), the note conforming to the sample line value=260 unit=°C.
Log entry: value=-32.5 unit=°C
